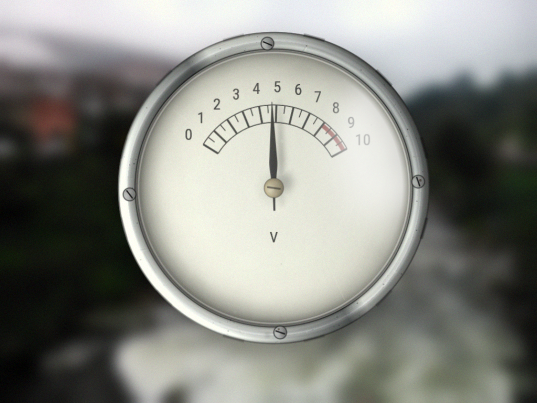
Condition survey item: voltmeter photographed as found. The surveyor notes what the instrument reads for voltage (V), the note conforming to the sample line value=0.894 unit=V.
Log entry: value=4.75 unit=V
